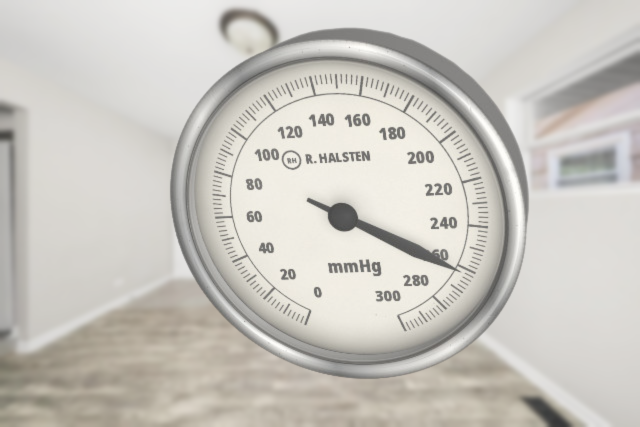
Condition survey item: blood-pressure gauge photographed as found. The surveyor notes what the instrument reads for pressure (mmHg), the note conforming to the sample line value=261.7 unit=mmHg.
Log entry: value=260 unit=mmHg
